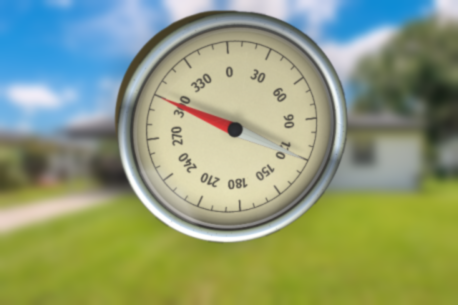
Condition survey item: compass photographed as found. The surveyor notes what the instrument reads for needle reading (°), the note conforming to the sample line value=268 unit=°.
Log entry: value=300 unit=°
